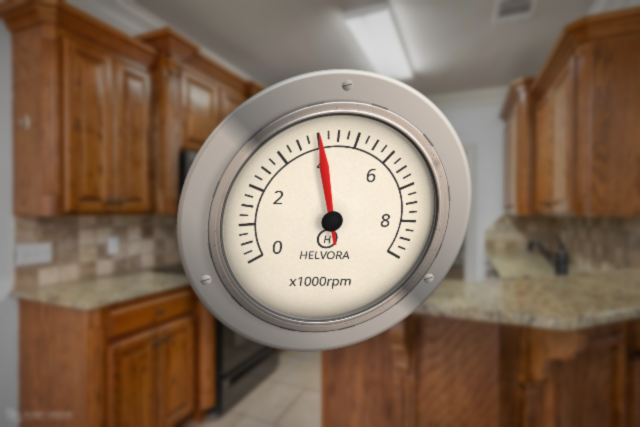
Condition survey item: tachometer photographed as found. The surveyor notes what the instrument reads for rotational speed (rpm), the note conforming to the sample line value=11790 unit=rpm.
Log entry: value=4000 unit=rpm
